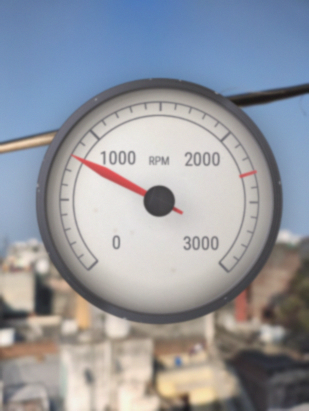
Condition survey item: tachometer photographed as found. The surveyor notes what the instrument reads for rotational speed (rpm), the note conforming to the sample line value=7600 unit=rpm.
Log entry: value=800 unit=rpm
